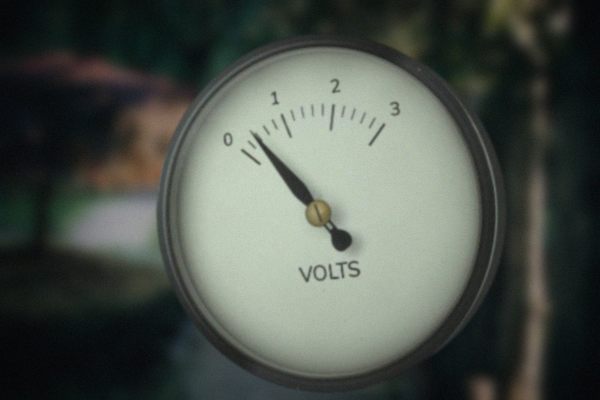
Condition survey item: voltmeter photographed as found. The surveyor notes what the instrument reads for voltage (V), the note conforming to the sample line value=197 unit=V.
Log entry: value=0.4 unit=V
